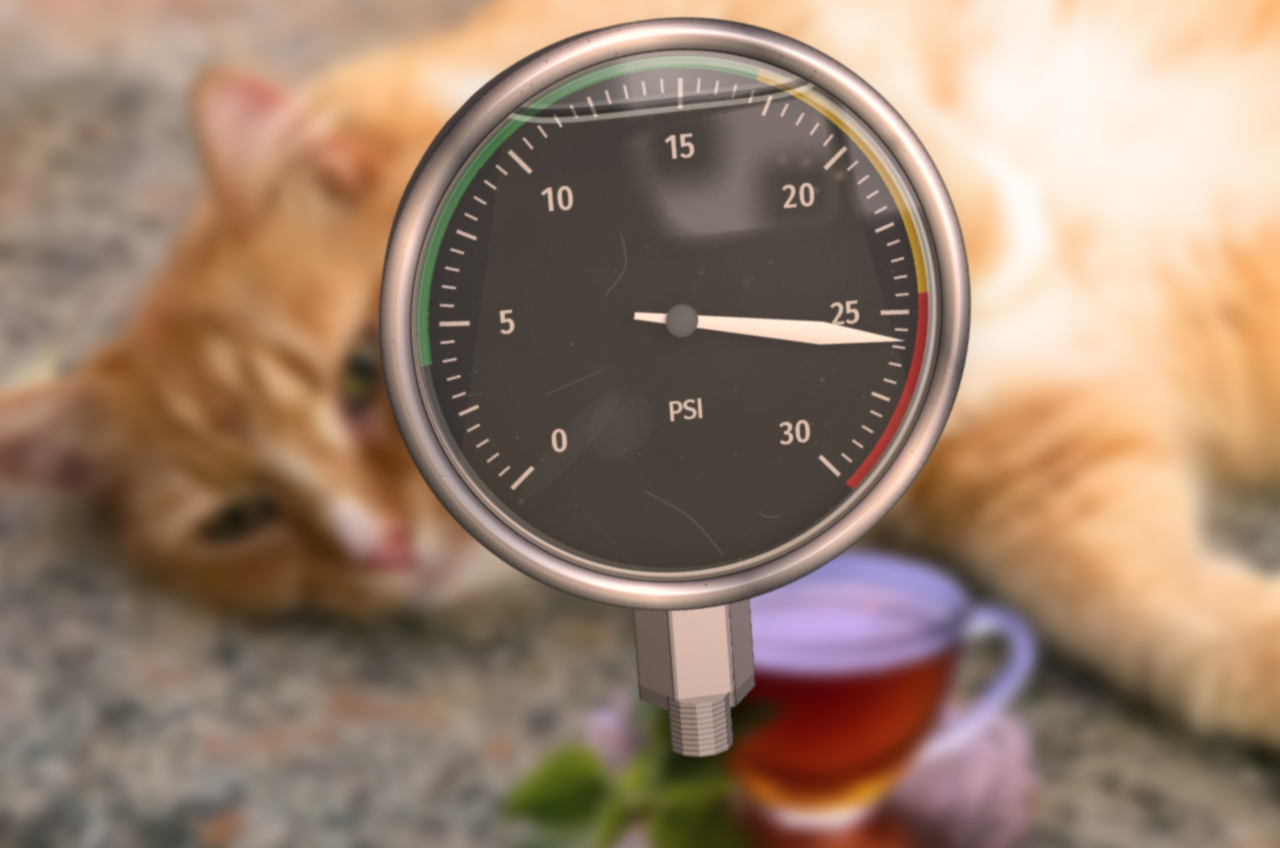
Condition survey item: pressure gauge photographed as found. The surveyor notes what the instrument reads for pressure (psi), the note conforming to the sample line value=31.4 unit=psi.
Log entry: value=25.75 unit=psi
